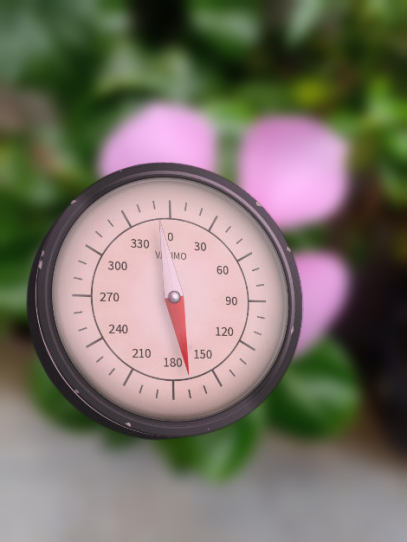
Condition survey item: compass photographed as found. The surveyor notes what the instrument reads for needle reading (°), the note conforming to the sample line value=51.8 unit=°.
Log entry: value=170 unit=°
